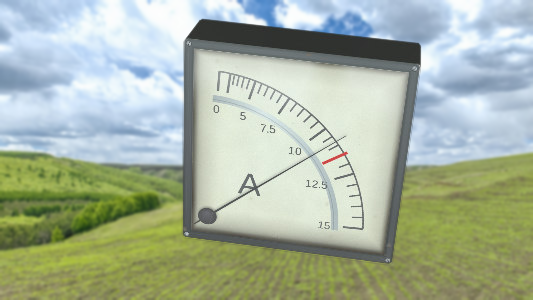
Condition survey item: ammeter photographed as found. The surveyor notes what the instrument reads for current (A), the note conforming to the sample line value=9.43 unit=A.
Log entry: value=10.75 unit=A
